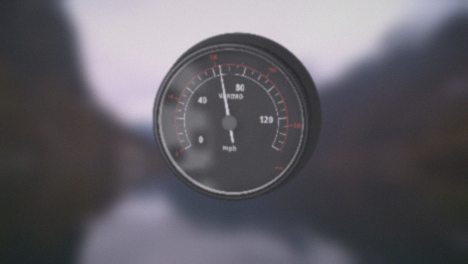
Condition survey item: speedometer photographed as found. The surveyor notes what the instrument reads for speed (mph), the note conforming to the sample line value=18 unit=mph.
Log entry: value=65 unit=mph
